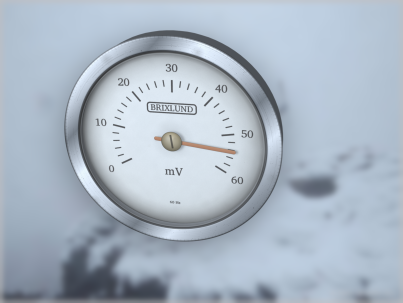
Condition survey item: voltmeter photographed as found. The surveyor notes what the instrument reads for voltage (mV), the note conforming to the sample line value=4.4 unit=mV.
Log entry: value=54 unit=mV
